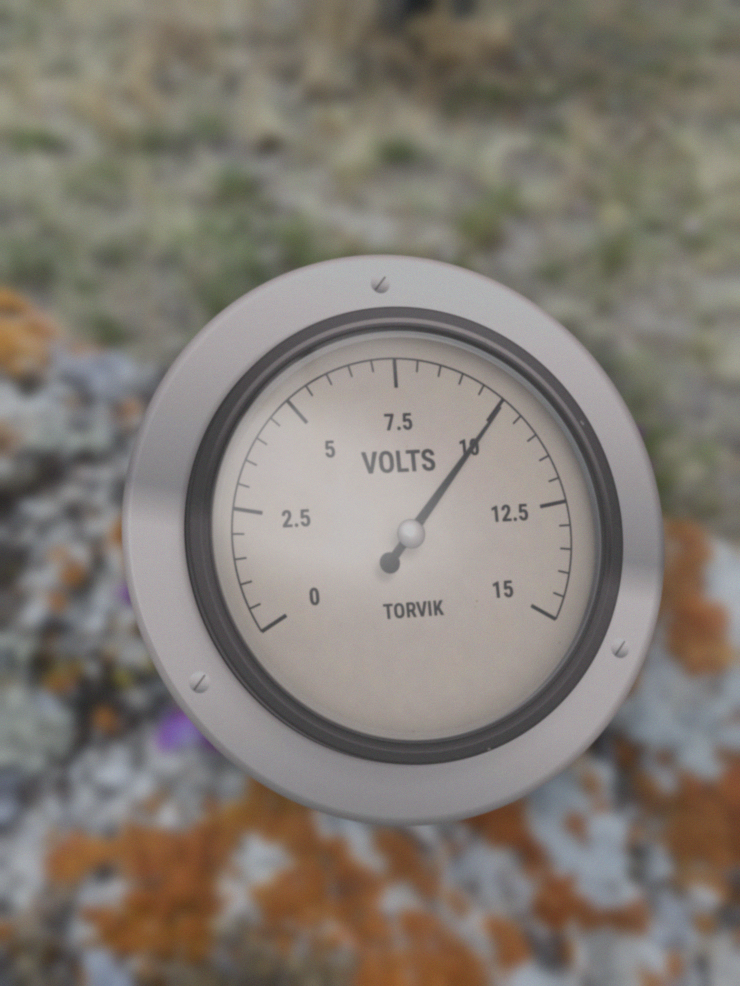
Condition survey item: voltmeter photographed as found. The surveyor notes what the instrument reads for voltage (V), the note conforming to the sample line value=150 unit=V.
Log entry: value=10 unit=V
